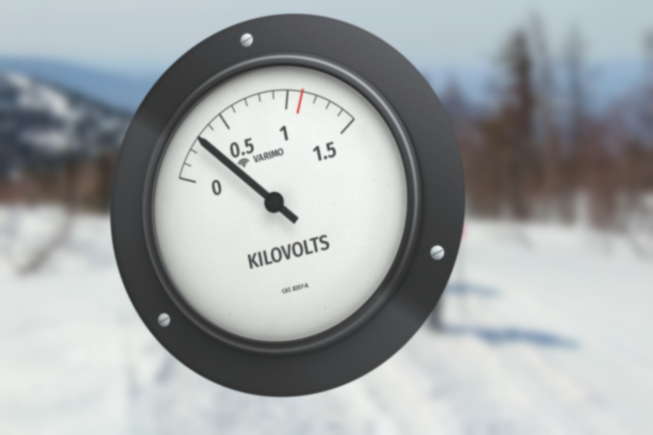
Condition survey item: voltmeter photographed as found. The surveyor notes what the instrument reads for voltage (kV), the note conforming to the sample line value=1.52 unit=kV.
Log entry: value=0.3 unit=kV
